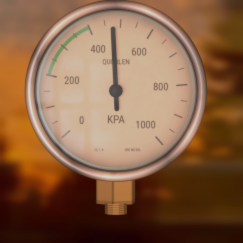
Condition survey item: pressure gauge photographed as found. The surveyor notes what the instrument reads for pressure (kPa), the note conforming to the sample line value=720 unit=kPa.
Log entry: value=475 unit=kPa
